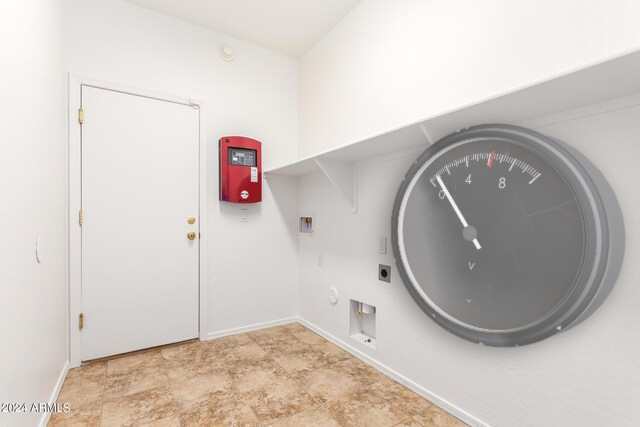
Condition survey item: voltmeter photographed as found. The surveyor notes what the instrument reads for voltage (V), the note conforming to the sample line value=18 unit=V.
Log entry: value=1 unit=V
